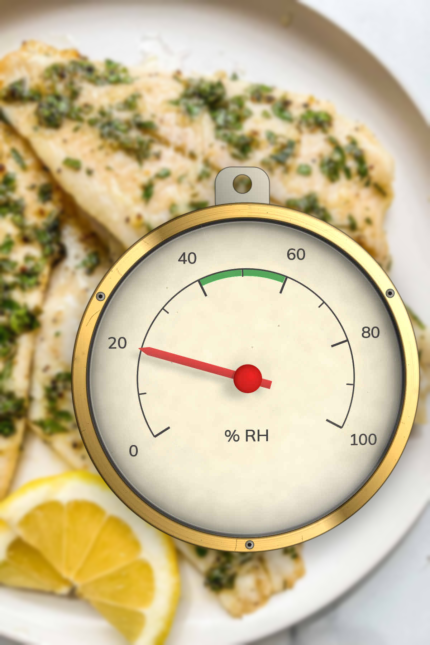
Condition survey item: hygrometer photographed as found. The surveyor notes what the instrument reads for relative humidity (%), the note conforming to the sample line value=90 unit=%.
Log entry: value=20 unit=%
